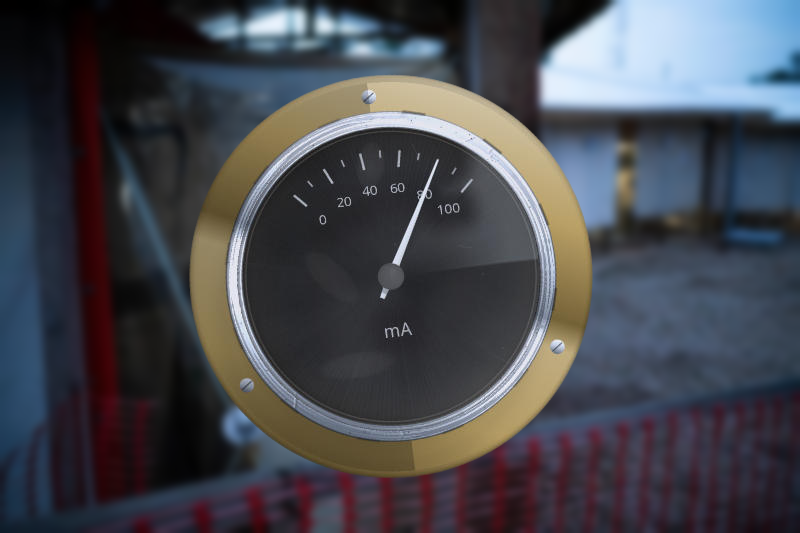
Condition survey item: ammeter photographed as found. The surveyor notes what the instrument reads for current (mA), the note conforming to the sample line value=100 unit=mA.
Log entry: value=80 unit=mA
